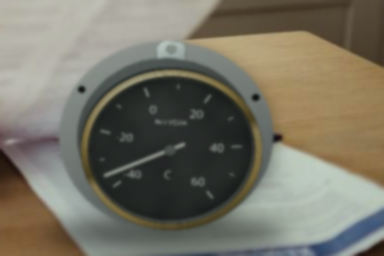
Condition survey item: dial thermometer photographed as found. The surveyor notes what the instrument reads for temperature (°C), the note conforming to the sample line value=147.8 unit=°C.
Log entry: value=-35 unit=°C
